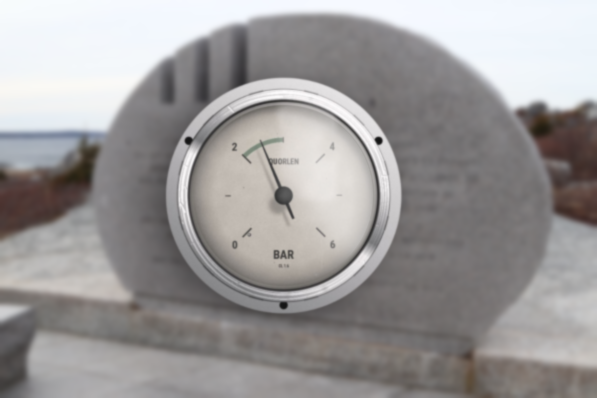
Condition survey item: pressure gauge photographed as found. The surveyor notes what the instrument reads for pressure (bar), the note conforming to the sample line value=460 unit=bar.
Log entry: value=2.5 unit=bar
